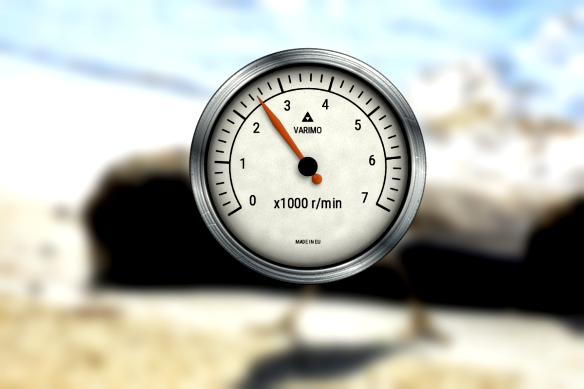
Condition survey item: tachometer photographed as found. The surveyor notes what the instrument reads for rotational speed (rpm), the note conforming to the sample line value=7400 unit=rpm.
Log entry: value=2500 unit=rpm
